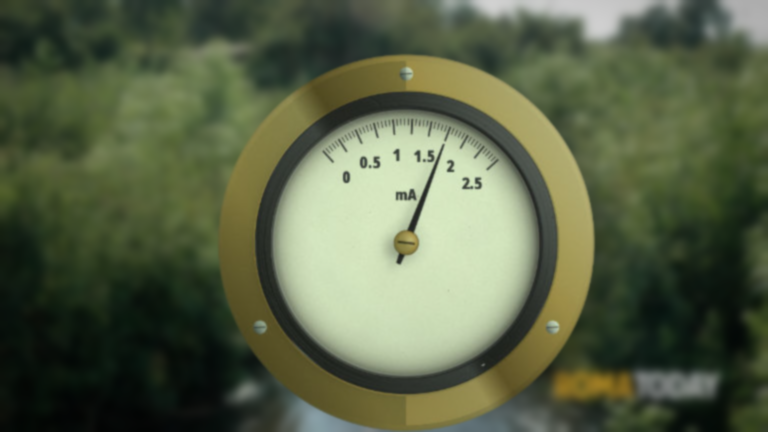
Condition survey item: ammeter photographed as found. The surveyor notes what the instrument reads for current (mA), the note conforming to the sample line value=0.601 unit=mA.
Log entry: value=1.75 unit=mA
